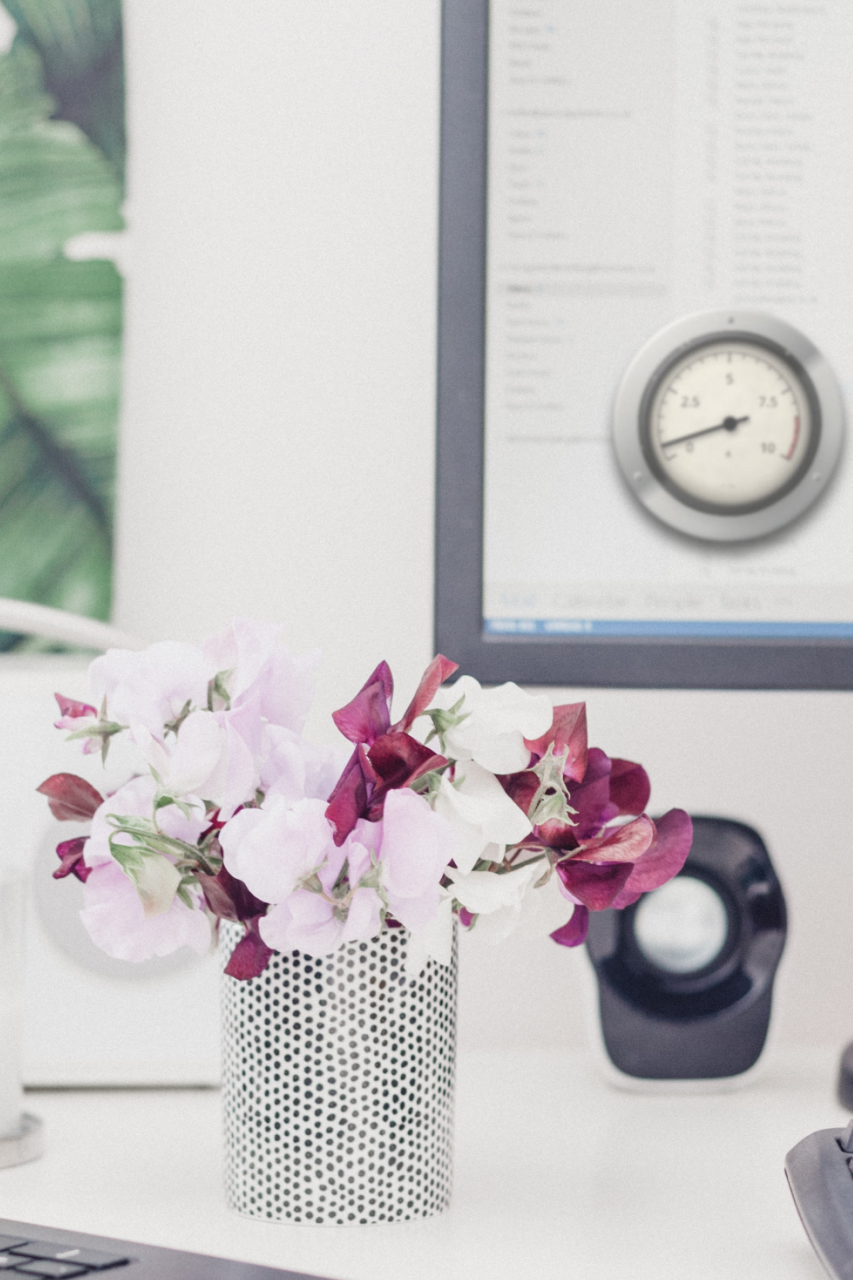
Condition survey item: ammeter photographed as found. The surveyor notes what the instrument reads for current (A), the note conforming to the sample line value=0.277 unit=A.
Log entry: value=0.5 unit=A
